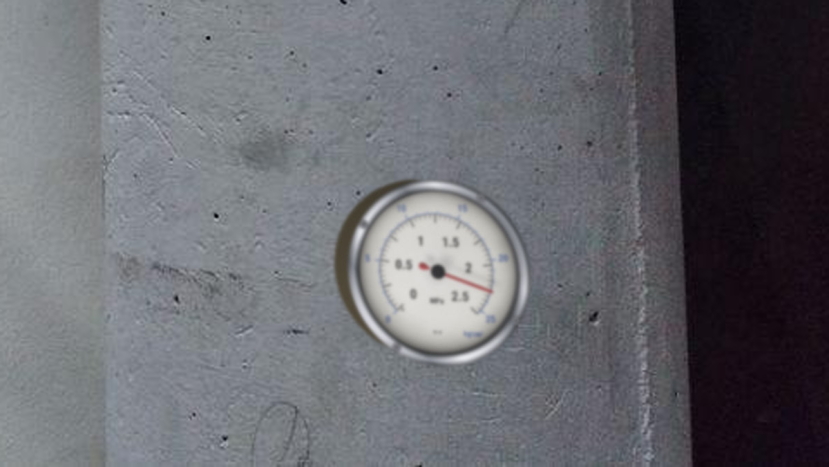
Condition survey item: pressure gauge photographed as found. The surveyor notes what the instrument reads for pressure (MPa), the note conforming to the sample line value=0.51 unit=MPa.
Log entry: value=2.25 unit=MPa
